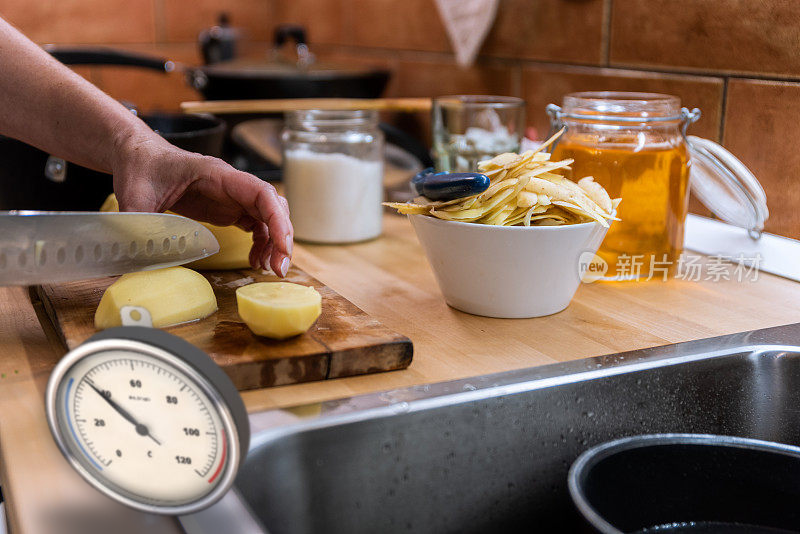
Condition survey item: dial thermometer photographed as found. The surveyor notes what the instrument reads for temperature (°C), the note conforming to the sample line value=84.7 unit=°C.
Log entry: value=40 unit=°C
